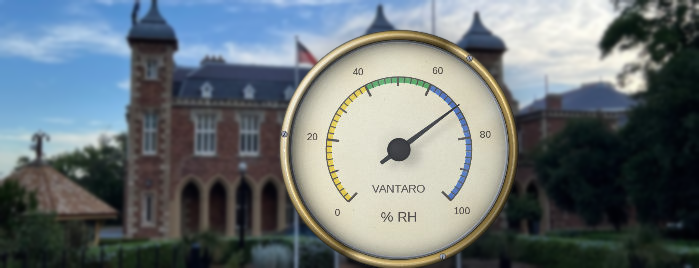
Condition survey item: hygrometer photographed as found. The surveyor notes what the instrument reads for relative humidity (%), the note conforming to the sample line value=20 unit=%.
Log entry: value=70 unit=%
